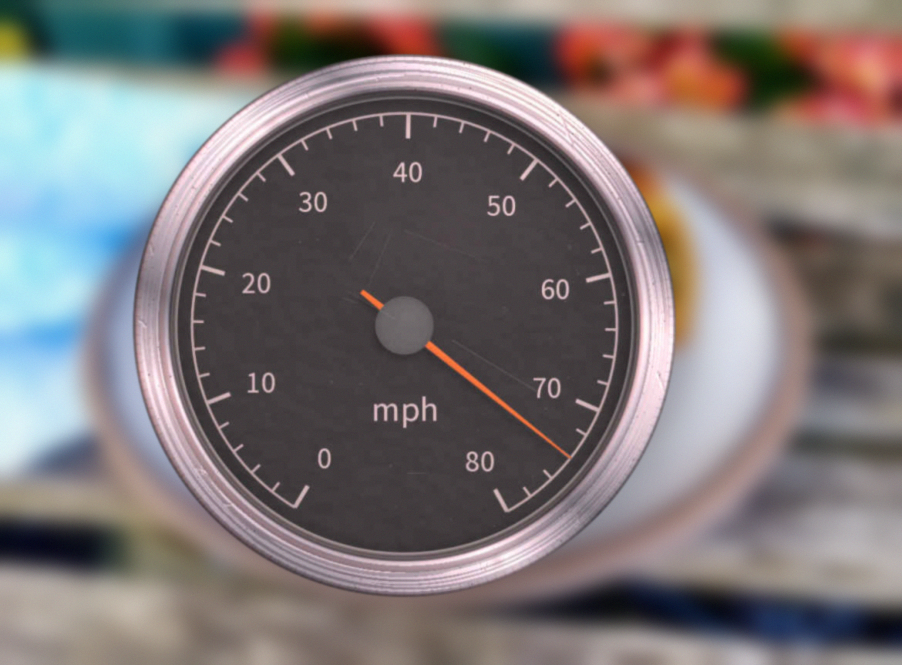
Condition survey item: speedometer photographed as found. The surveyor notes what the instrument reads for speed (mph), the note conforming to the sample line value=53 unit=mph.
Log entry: value=74 unit=mph
